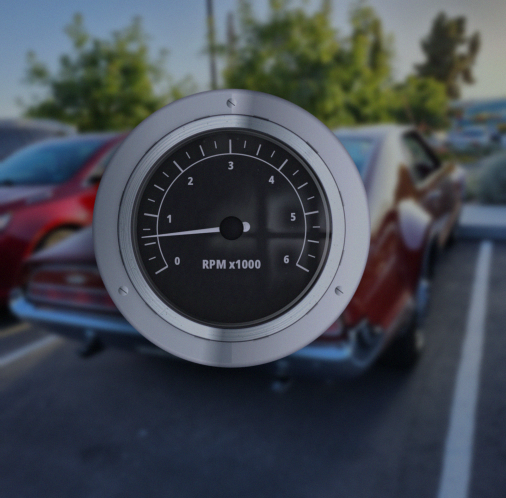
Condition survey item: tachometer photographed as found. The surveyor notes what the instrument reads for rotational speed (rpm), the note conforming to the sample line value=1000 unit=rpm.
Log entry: value=625 unit=rpm
